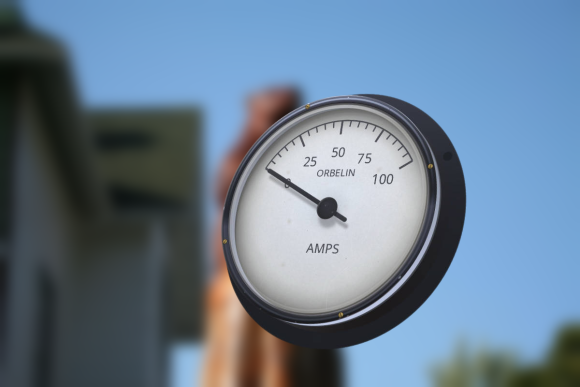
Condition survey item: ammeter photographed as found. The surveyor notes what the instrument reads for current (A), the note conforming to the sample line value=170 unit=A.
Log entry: value=0 unit=A
